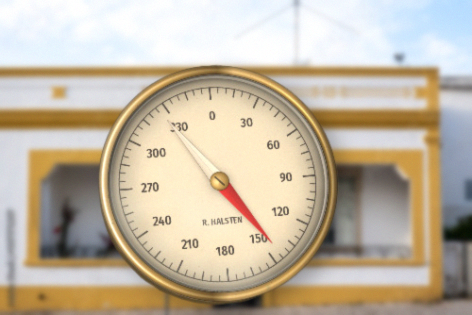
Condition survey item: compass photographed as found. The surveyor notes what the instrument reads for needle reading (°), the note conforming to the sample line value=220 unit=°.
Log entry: value=145 unit=°
